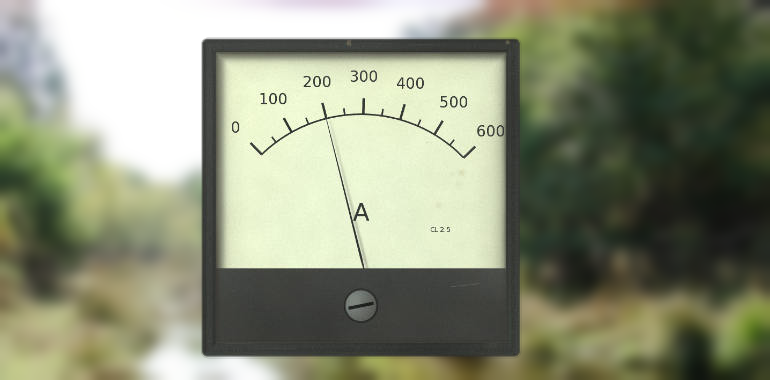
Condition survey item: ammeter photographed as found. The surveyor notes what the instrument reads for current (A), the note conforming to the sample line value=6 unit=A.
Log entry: value=200 unit=A
